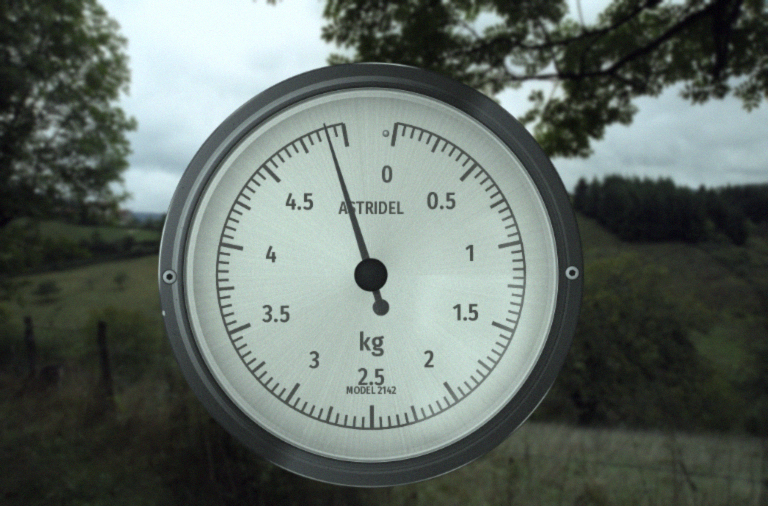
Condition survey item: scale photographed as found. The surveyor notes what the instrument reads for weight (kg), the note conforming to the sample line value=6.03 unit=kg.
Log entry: value=4.9 unit=kg
